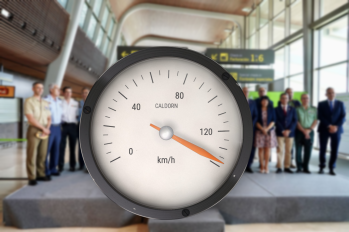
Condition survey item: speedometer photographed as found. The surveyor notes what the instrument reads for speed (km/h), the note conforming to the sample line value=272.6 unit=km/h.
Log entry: value=137.5 unit=km/h
